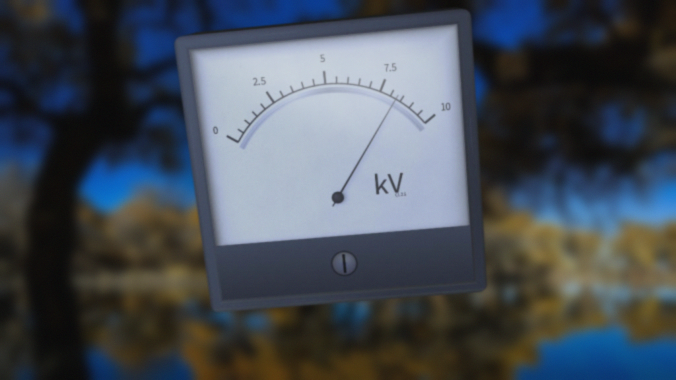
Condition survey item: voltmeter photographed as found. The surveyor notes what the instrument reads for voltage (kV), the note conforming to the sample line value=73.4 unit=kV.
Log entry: value=8.25 unit=kV
